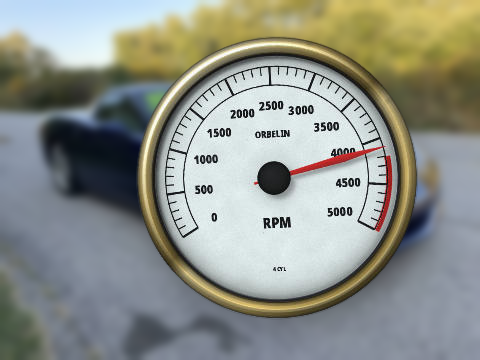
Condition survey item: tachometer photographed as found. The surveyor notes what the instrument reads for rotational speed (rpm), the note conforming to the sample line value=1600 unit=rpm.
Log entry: value=4100 unit=rpm
